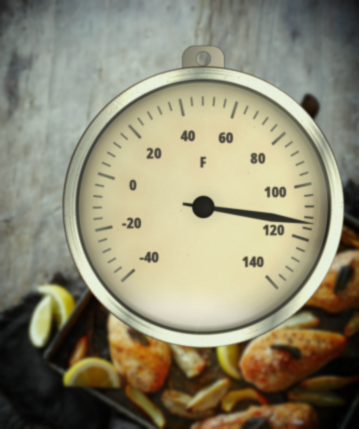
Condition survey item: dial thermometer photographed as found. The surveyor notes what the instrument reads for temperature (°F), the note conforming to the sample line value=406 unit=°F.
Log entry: value=114 unit=°F
